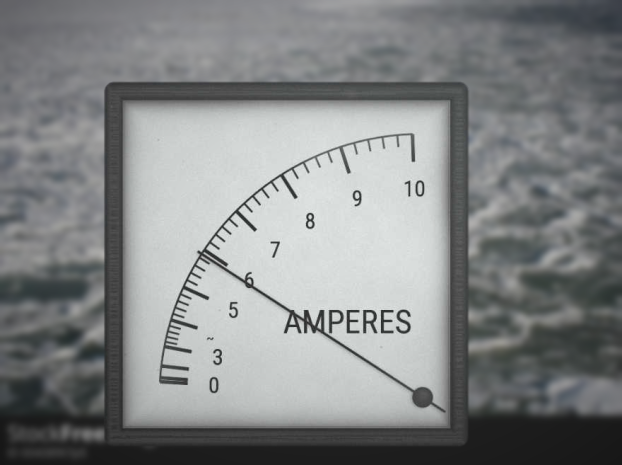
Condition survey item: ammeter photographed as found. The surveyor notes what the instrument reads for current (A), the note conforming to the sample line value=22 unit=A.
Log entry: value=5.9 unit=A
